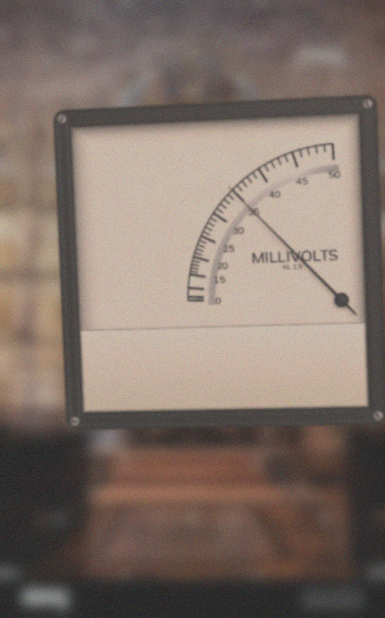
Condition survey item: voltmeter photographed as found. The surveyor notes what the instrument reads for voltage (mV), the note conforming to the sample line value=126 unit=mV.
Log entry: value=35 unit=mV
